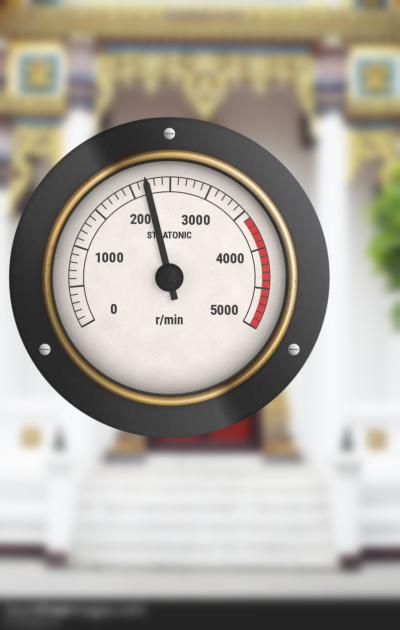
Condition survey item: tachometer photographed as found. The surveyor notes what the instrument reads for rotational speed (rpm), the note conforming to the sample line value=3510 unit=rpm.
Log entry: value=2200 unit=rpm
